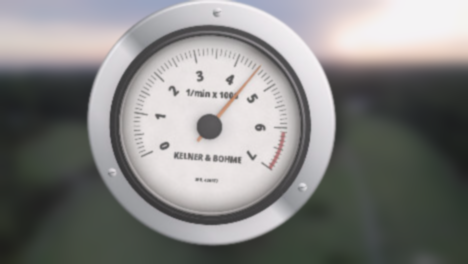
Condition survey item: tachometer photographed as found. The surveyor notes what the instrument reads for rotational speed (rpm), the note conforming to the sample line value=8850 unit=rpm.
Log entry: value=4500 unit=rpm
